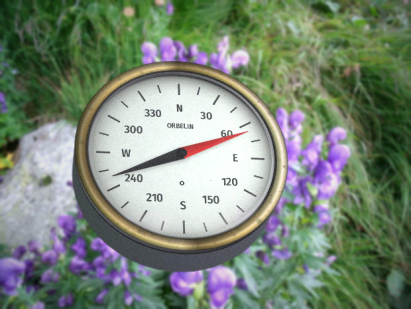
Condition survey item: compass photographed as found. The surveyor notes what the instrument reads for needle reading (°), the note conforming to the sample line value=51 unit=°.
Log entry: value=67.5 unit=°
